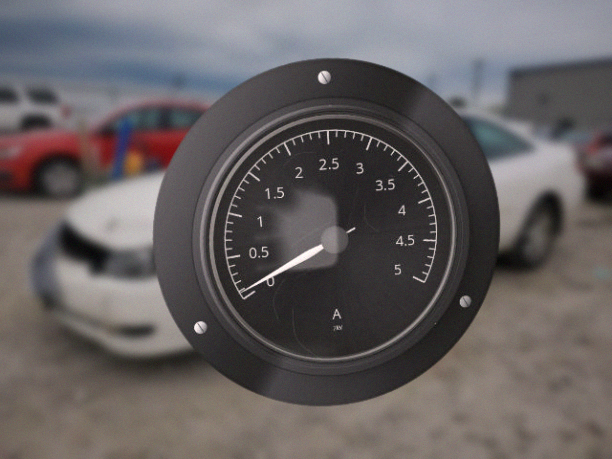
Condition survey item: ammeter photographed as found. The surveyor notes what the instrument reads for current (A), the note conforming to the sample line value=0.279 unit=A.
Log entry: value=0.1 unit=A
